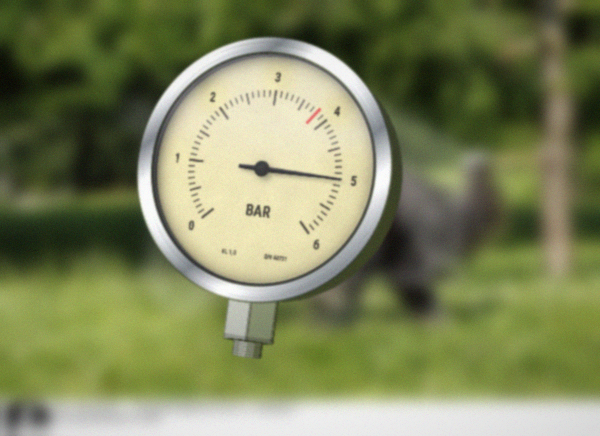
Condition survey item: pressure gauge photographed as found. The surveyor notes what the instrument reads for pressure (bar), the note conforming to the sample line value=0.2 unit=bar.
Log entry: value=5 unit=bar
